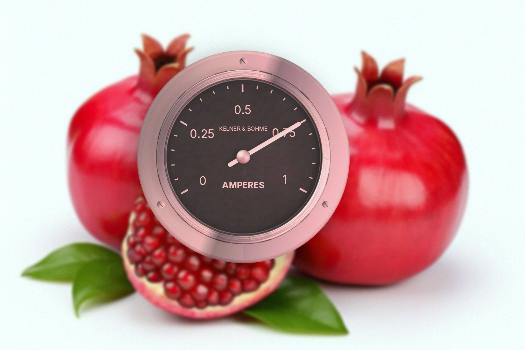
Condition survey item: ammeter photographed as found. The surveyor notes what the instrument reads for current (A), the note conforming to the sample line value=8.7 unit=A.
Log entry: value=0.75 unit=A
